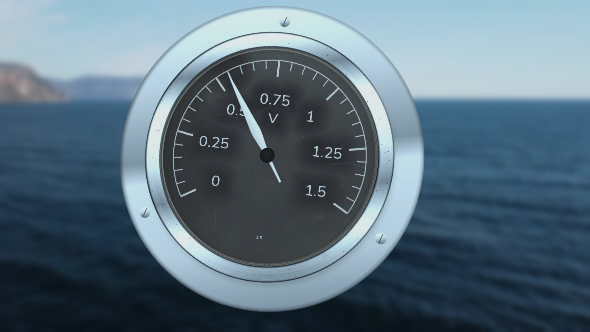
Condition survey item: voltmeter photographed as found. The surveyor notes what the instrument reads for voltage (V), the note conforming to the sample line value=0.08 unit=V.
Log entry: value=0.55 unit=V
